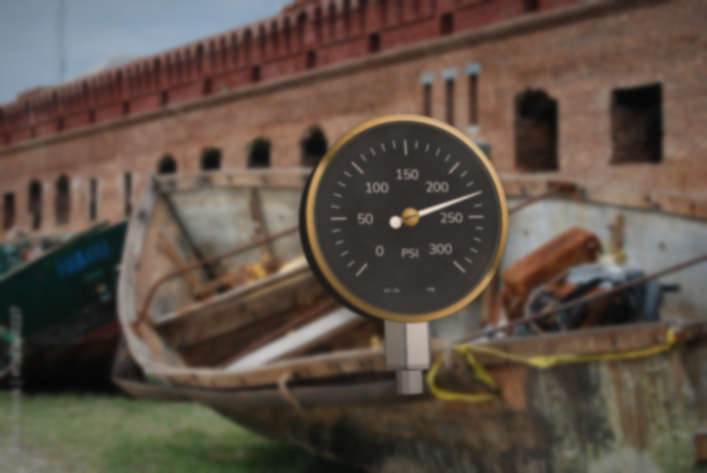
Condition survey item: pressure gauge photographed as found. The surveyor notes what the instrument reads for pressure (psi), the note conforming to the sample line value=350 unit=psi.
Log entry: value=230 unit=psi
